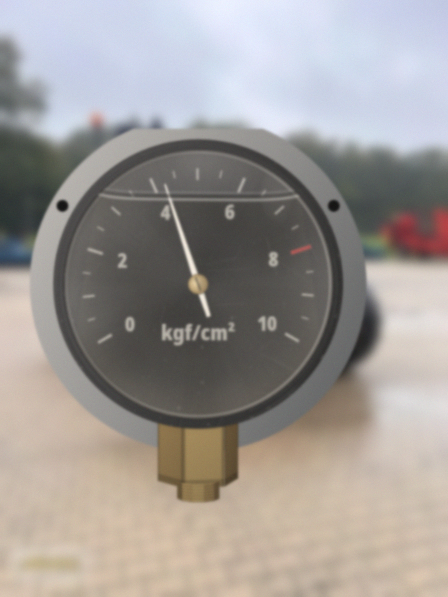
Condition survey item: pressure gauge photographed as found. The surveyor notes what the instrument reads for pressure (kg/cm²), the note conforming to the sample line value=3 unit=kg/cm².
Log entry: value=4.25 unit=kg/cm²
